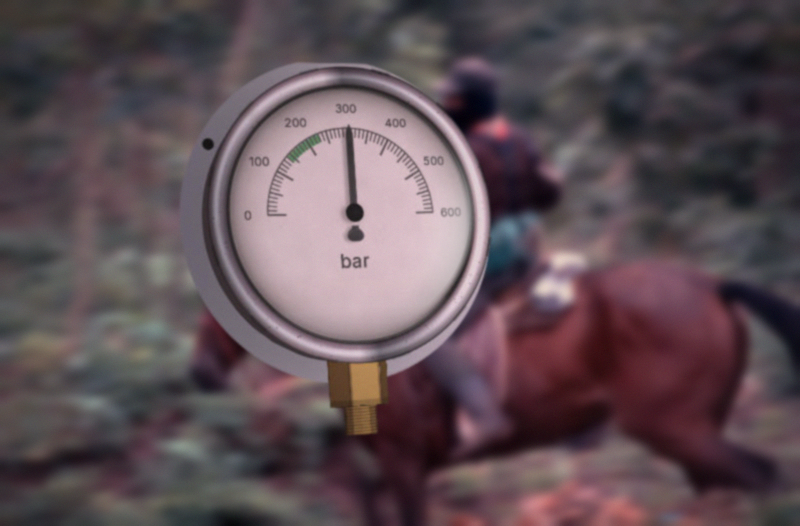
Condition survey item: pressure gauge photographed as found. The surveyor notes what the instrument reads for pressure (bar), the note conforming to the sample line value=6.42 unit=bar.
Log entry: value=300 unit=bar
